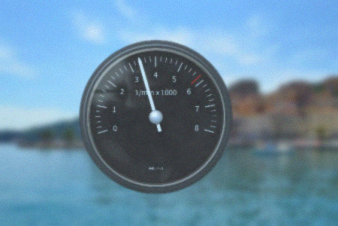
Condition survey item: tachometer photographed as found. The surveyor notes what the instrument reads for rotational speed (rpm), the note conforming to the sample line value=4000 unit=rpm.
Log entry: value=3400 unit=rpm
